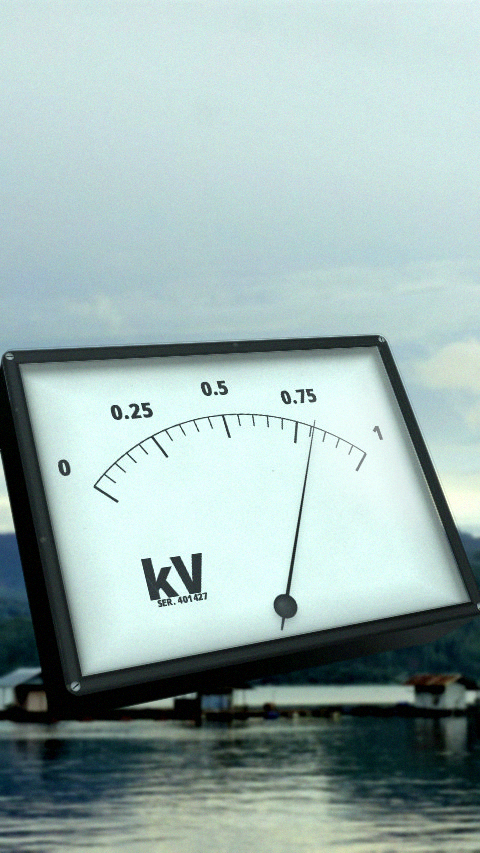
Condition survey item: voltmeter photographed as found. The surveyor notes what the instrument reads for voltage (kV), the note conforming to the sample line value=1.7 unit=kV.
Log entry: value=0.8 unit=kV
